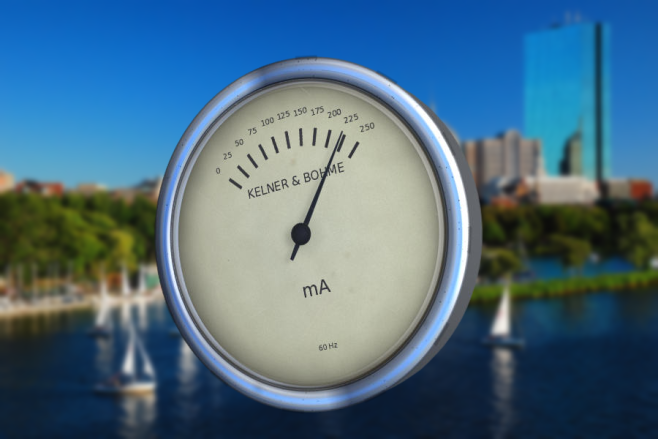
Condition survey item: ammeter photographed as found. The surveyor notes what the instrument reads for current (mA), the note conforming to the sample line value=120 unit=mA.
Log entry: value=225 unit=mA
